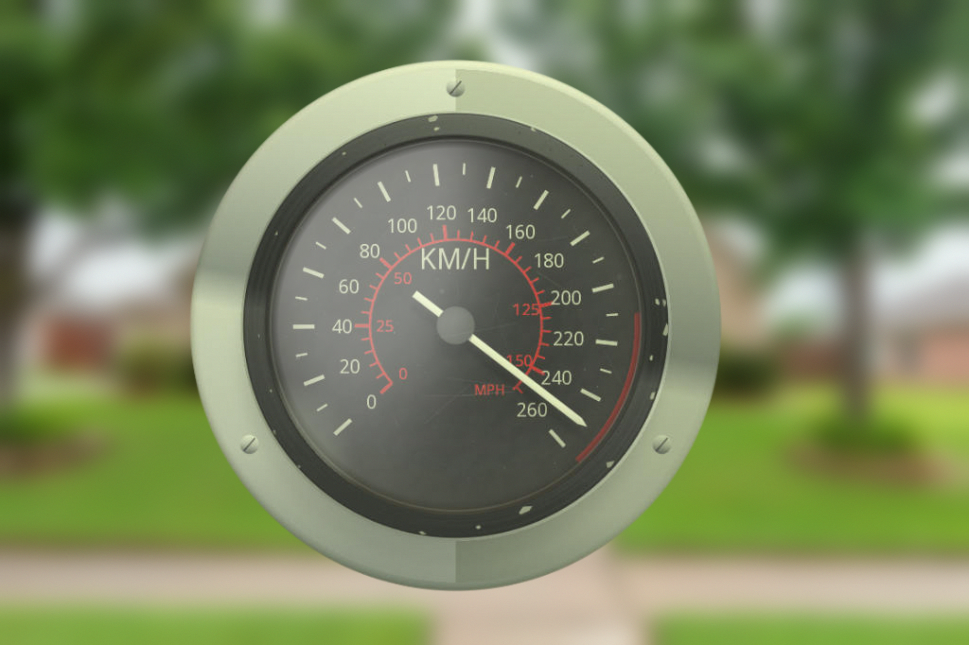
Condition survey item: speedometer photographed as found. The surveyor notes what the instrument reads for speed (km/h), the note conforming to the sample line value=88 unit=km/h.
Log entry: value=250 unit=km/h
